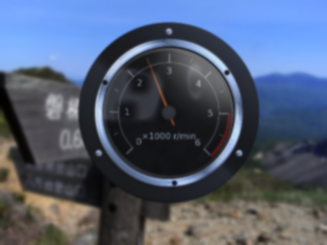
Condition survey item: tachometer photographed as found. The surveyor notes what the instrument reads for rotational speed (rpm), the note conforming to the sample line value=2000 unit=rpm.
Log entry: value=2500 unit=rpm
